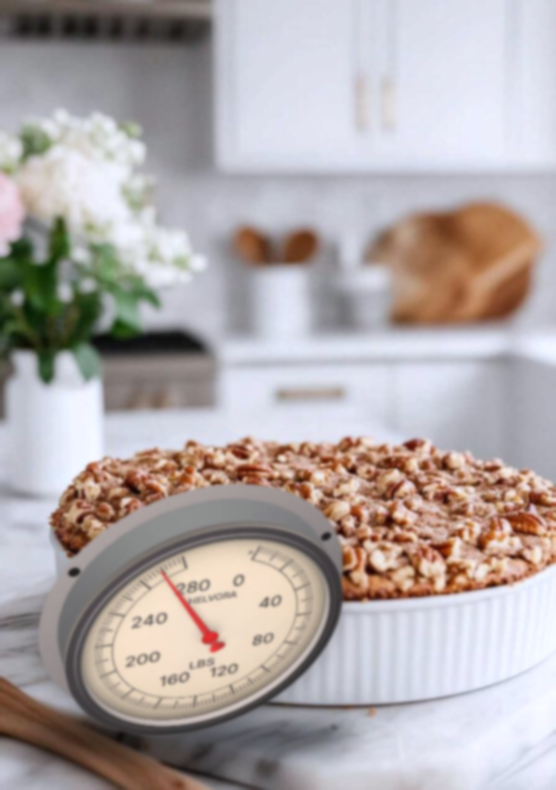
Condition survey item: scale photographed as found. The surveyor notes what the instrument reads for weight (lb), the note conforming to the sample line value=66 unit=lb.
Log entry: value=270 unit=lb
